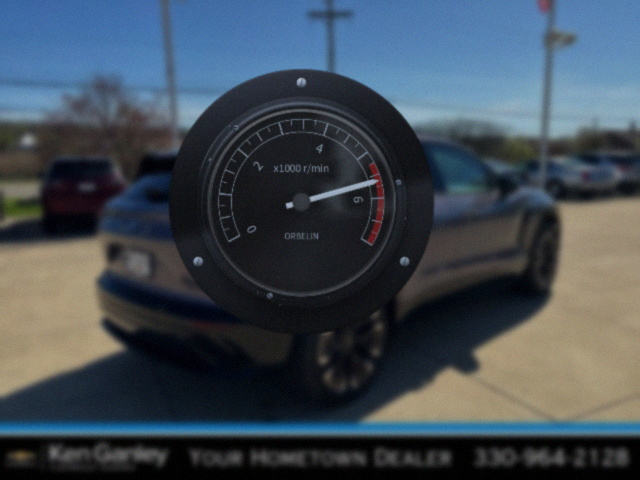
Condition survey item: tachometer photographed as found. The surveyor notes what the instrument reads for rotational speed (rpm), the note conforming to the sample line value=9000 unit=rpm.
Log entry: value=5625 unit=rpm
